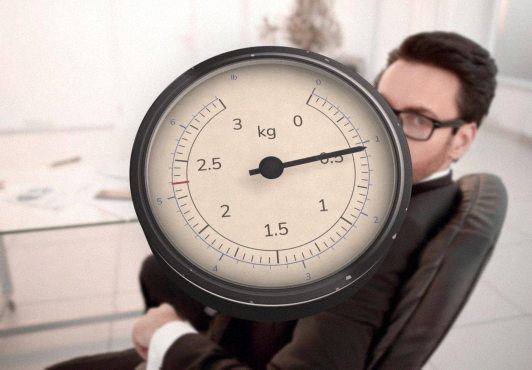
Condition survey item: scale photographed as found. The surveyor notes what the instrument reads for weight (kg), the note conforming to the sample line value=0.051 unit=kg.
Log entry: value=0.5 unit=kg
